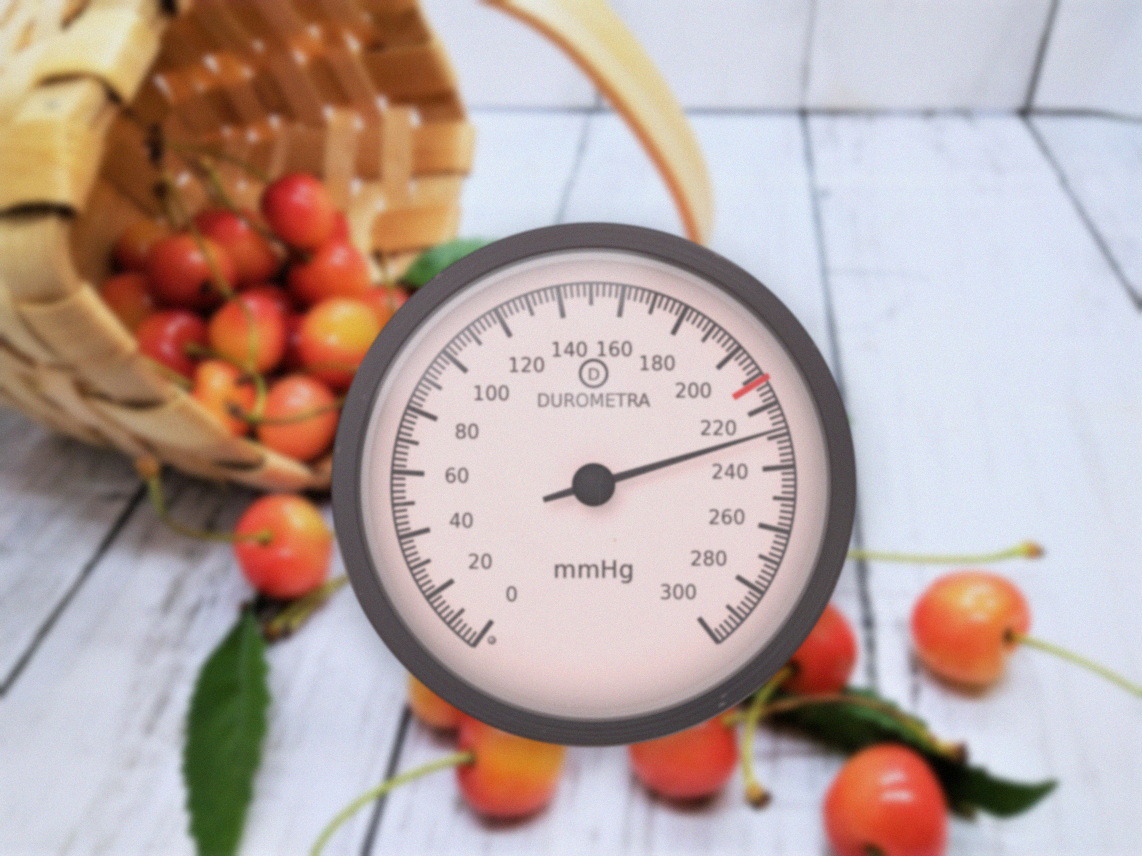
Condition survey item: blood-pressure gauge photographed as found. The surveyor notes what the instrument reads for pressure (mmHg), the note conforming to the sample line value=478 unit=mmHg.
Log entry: value=228 unit=mmHg
